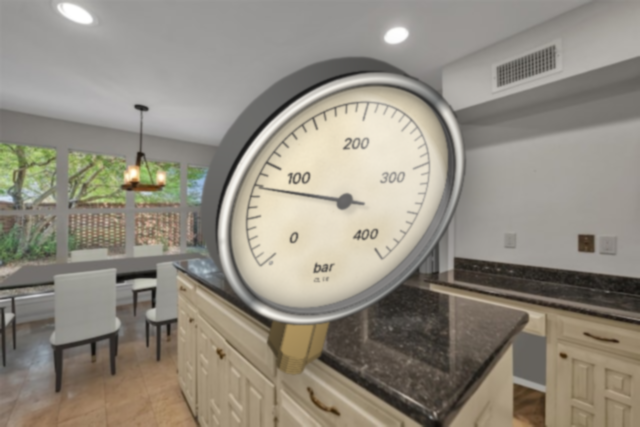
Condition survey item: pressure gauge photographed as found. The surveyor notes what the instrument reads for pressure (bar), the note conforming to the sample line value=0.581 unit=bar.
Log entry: value=80 unit=bar
